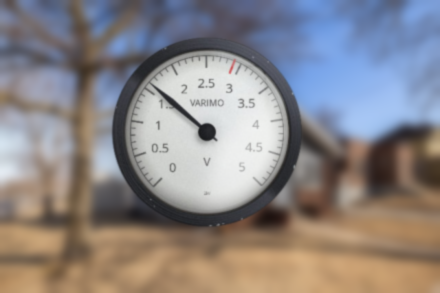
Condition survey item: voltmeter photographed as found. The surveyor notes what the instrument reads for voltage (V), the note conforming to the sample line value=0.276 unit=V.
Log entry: value=1.6 unit=V
